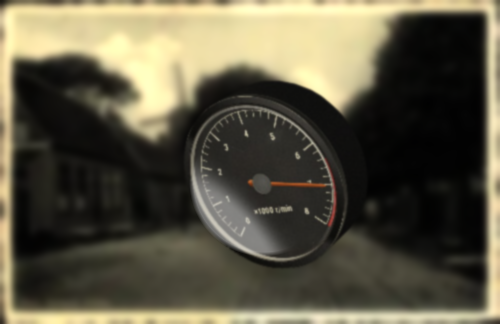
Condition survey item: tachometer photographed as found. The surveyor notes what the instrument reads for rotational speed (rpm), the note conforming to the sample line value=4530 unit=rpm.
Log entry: value=7000 unit=rpm
